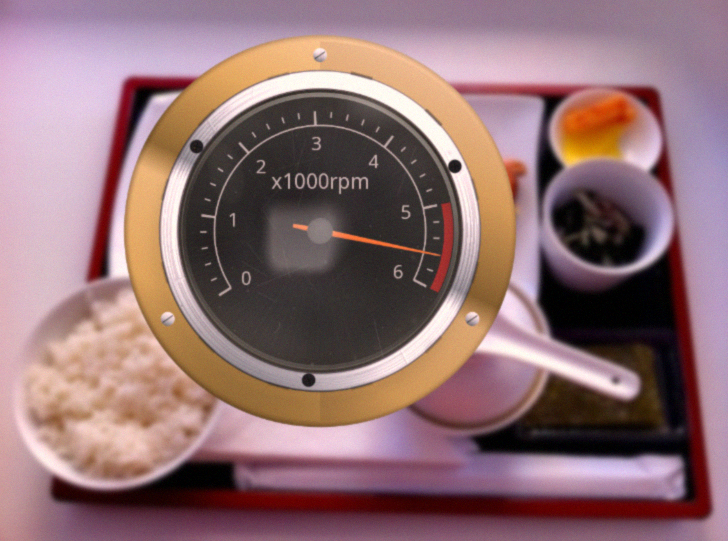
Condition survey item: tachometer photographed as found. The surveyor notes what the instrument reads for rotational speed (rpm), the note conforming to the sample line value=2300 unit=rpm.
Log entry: value=5600 unit=rpm
